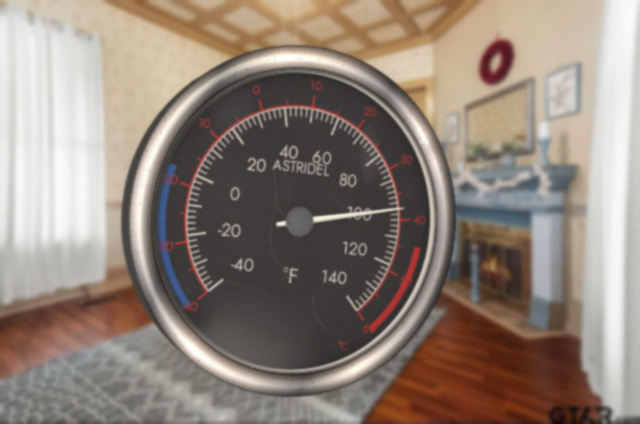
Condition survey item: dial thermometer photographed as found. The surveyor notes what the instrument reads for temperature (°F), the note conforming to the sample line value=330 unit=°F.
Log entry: value=100 unit=°F
